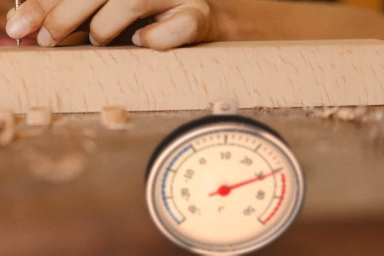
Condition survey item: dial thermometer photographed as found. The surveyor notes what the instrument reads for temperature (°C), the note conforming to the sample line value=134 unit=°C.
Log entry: value=30 unit=°C
